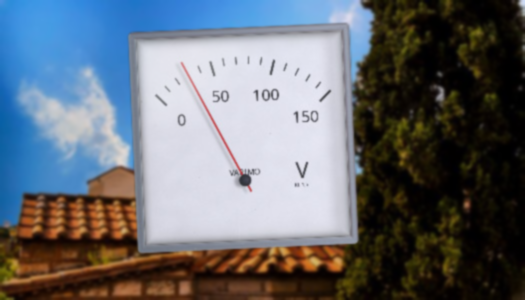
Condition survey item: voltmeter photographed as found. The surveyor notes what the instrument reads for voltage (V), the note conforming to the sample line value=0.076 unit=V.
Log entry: value=30 unit=V
